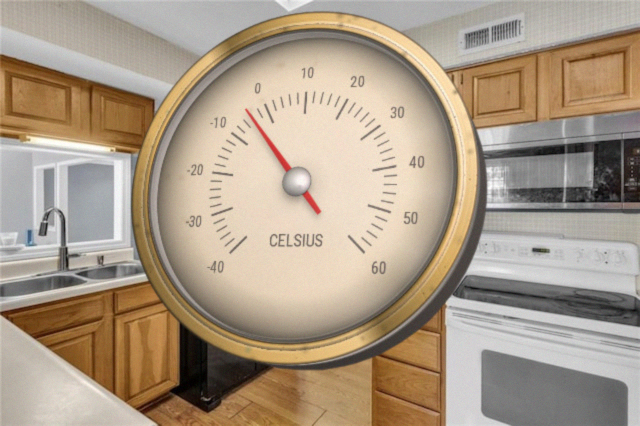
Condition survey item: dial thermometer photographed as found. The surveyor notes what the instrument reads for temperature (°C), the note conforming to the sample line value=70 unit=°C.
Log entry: value=-4 unit=°C
